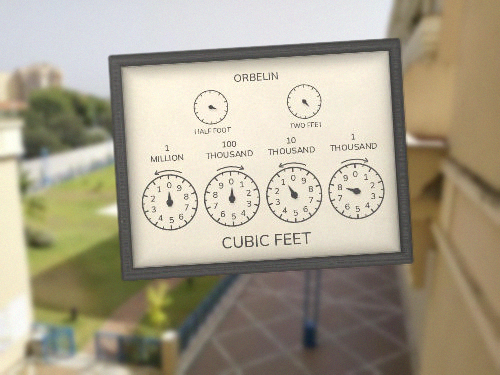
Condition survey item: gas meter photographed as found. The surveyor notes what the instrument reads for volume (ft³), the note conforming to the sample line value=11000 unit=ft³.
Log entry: value=800 unit=ft³
